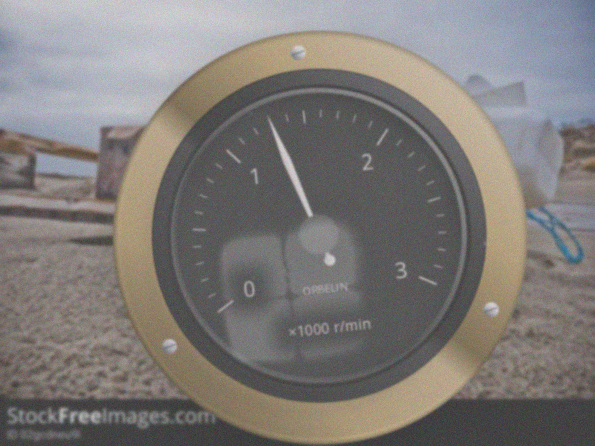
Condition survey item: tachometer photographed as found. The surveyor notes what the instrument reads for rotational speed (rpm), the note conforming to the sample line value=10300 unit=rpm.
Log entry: value=1300 unit=rpm
